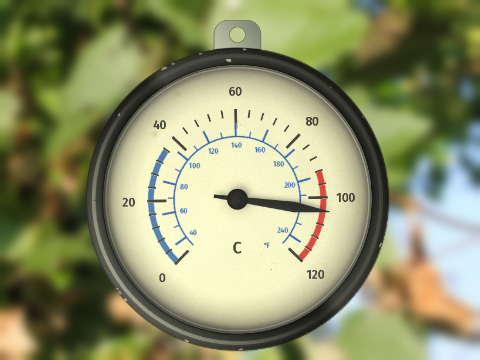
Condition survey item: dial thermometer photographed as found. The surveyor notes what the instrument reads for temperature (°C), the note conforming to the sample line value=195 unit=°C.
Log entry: value=104 unit=°C
